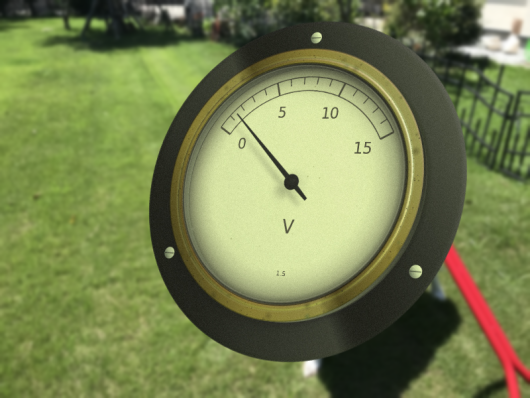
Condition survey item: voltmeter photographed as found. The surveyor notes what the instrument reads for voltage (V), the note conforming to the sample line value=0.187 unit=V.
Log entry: value=1.5 unit=V
